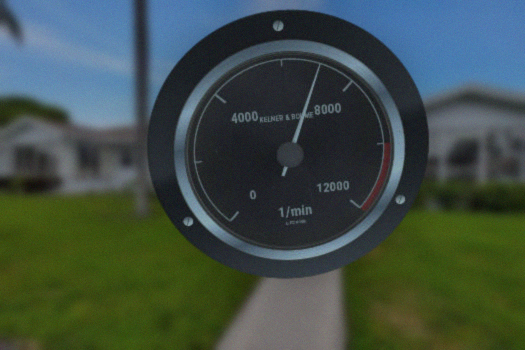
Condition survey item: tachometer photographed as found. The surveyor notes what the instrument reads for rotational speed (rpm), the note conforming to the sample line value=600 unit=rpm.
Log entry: value=7000 unit=rpm
